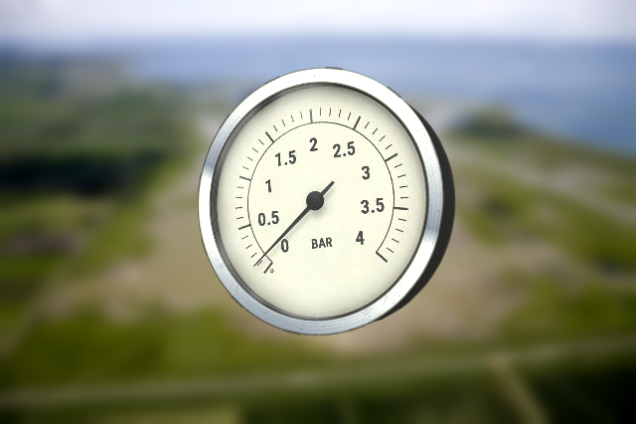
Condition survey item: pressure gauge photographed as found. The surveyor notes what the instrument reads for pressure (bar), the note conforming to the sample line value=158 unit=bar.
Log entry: value=0.1 unit=bar
